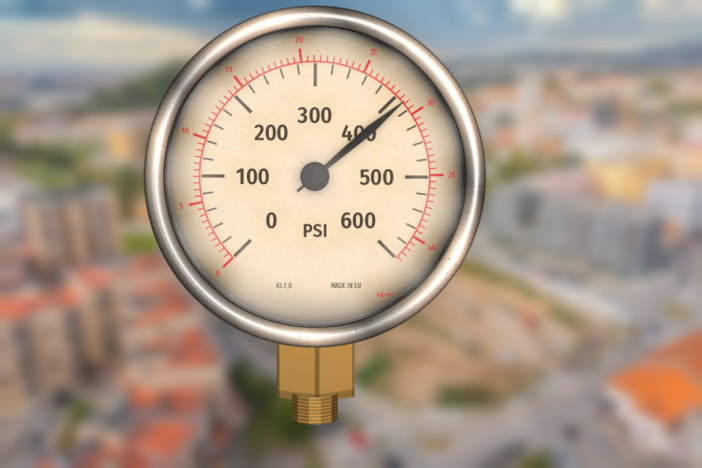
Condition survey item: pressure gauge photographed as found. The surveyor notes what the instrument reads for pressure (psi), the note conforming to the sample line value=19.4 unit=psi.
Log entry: value=410 unit=psi
